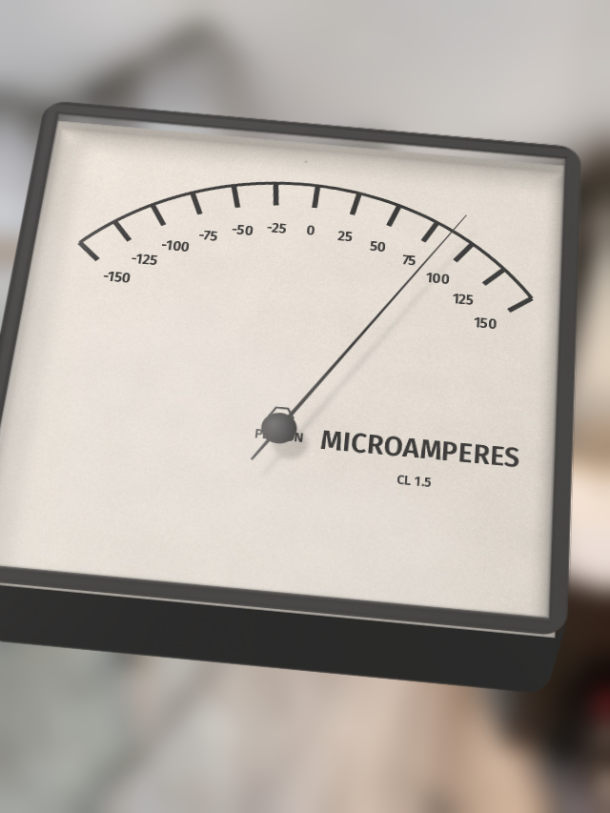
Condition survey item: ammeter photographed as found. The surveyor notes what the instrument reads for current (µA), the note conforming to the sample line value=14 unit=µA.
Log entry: value=87.5 unit=µA
